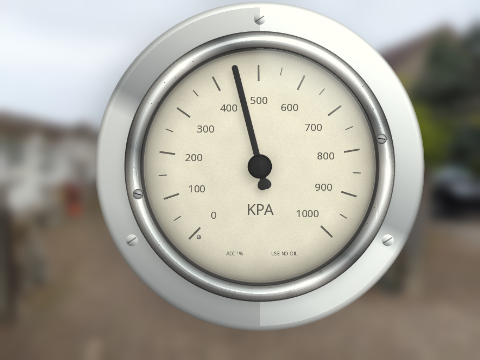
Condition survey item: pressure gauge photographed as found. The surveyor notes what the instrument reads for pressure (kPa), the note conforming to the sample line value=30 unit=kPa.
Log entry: value=450 unit=kPa
